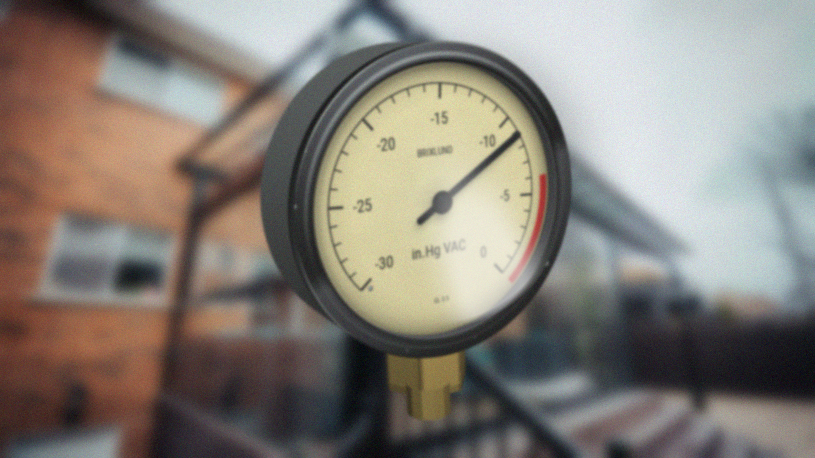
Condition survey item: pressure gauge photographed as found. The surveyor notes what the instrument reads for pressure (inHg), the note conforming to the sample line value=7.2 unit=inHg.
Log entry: value=-9 unit=inHg
